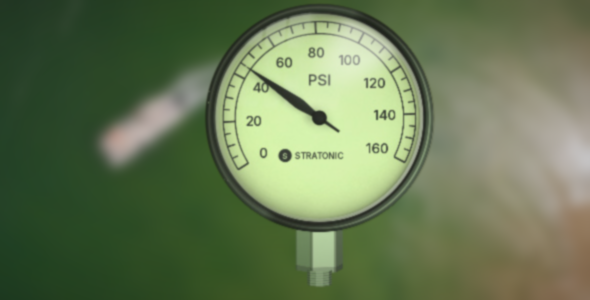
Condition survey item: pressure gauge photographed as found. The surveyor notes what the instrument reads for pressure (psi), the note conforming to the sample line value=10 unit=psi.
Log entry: value=45 unit=psi
